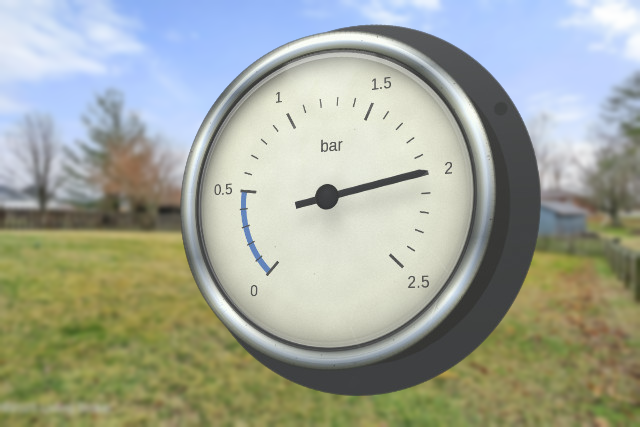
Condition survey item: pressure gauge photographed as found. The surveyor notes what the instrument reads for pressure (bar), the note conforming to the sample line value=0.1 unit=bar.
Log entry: value=2 unit=bar
